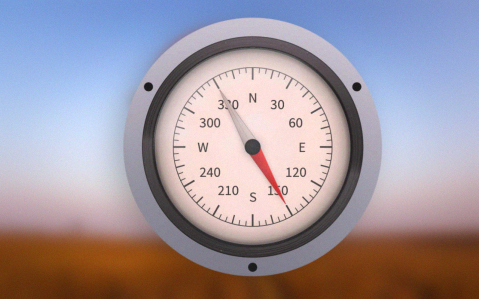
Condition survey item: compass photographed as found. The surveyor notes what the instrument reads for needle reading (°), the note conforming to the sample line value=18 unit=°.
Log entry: value=150 unit=°
